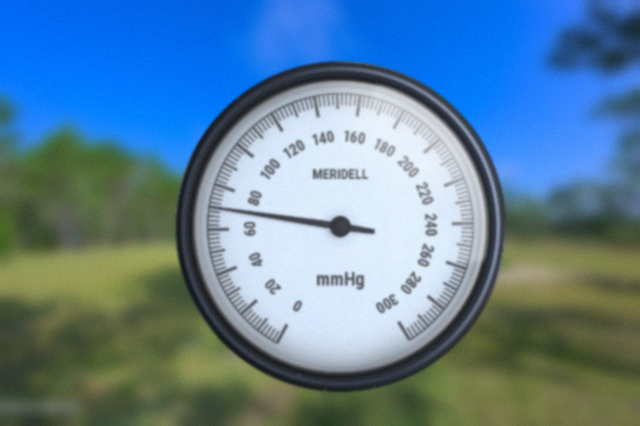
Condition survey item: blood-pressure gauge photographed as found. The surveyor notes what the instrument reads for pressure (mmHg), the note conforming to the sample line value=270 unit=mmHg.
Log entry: value=70 unit=mmHg
